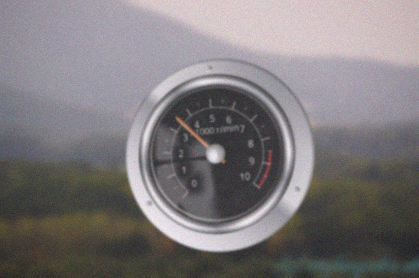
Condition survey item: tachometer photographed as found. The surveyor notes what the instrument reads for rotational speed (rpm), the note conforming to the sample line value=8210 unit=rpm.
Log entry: value=3500 unit=rpm
